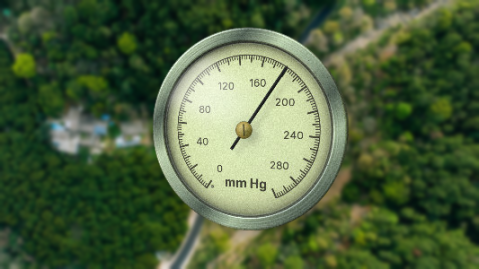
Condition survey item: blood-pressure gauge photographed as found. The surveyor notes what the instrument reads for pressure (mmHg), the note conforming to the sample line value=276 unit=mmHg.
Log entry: value=180 unit=mmHg
